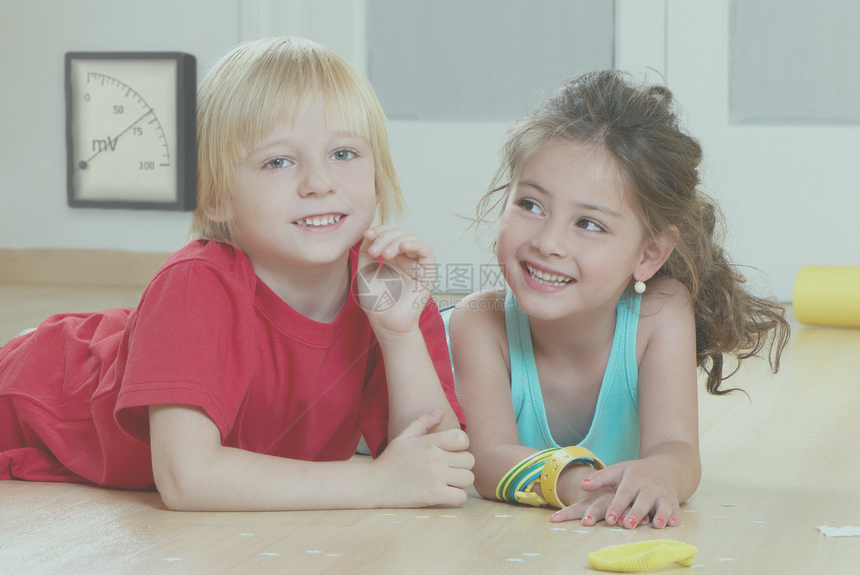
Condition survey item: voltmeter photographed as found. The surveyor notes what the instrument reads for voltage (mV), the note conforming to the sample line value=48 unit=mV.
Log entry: value=70 unit=mV
